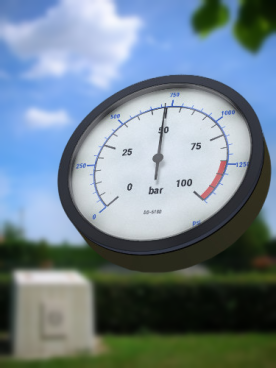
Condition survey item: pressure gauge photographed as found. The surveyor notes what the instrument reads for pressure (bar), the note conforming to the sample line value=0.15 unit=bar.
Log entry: value=50 unit=bar
